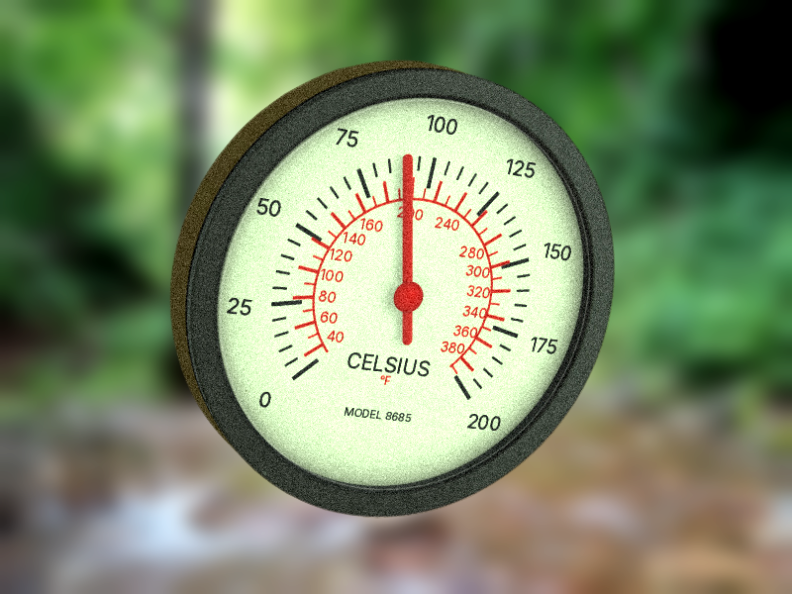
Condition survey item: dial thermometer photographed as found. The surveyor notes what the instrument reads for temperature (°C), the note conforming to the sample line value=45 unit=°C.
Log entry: value=90 unit=°C
